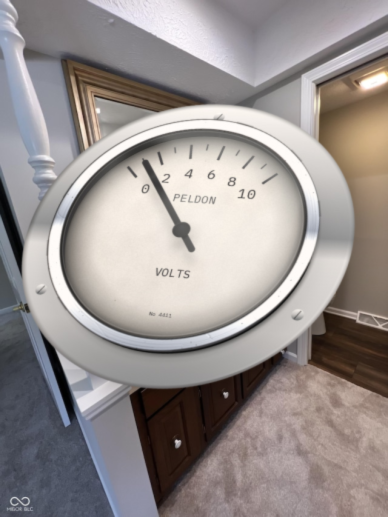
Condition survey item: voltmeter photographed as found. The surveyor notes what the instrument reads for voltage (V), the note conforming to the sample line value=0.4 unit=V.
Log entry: value=1 unit=V
